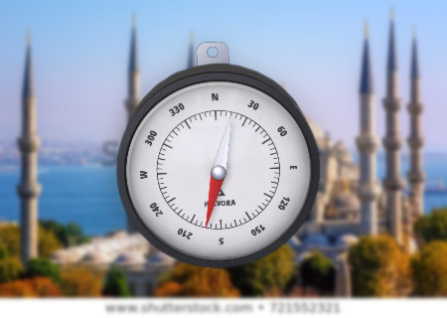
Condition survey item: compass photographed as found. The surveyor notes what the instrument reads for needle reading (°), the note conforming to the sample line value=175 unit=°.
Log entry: value=195 unit=°
